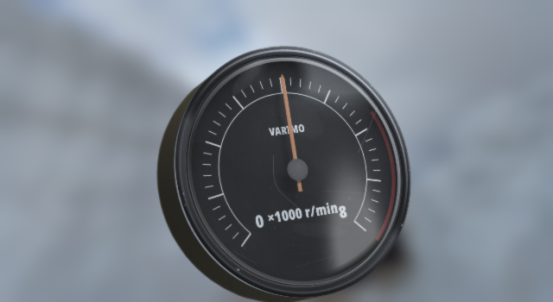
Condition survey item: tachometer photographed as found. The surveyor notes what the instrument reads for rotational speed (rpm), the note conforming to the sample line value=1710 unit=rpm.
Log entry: value=4000 unit=rpm
